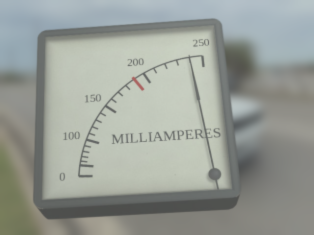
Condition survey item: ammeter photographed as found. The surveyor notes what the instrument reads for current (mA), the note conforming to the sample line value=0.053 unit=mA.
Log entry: value=240 unit=mA
